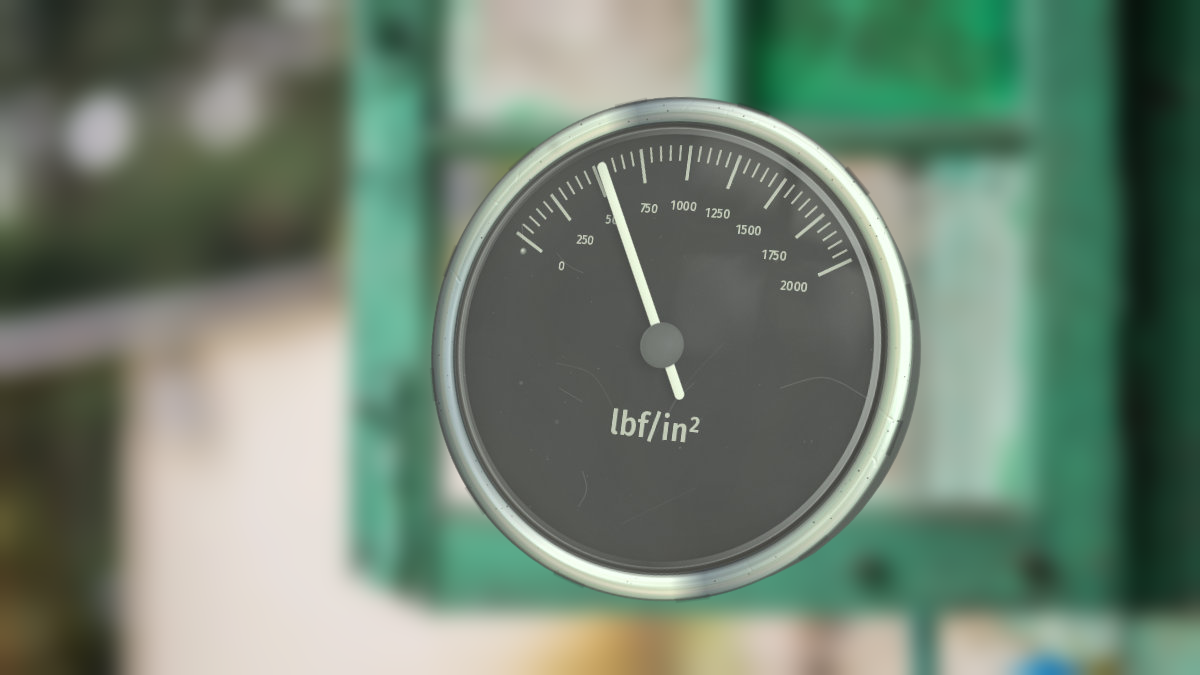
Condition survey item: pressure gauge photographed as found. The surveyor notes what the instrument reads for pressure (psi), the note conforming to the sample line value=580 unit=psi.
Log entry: value=550 unit=psi
